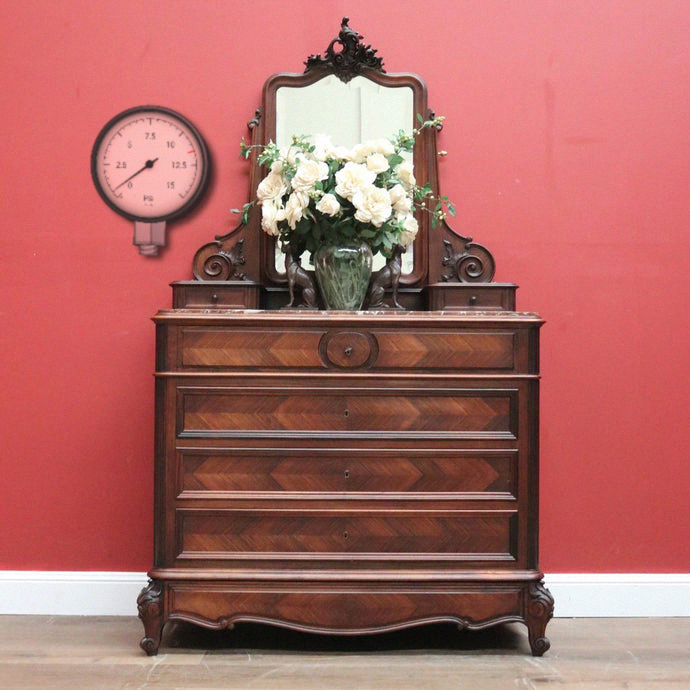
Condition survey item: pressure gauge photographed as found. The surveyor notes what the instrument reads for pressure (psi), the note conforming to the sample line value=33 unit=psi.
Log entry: value=0.5 unit=psi
